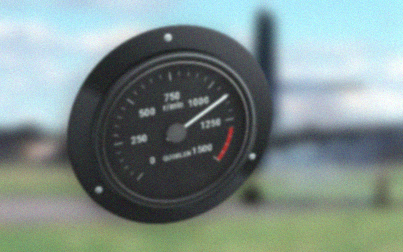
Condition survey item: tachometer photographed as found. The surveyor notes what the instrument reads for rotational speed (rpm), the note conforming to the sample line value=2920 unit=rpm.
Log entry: value=1100 unit=rpm
